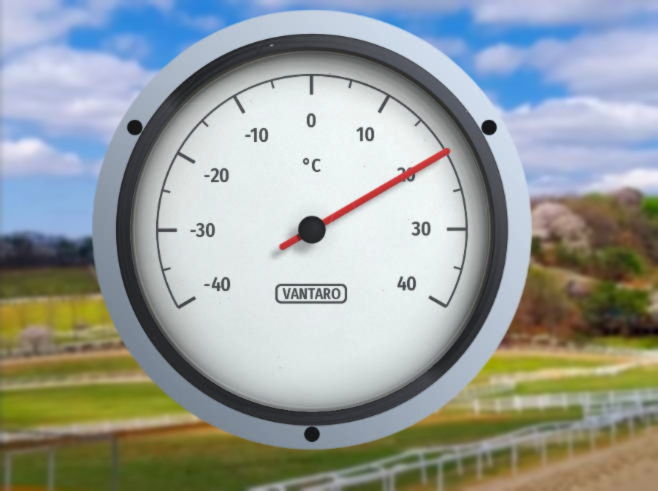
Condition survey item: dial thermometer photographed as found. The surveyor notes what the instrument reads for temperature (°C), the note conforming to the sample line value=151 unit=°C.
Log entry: value=20 unit=°C
